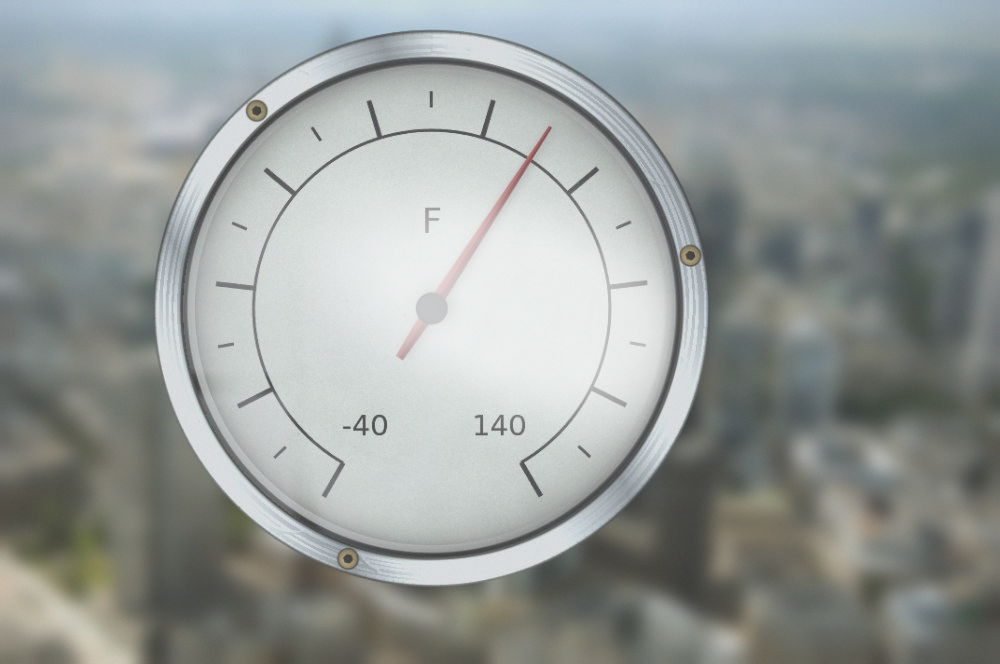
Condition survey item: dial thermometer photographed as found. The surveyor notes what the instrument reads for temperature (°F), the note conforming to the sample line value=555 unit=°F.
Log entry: value=70 unit=°F
